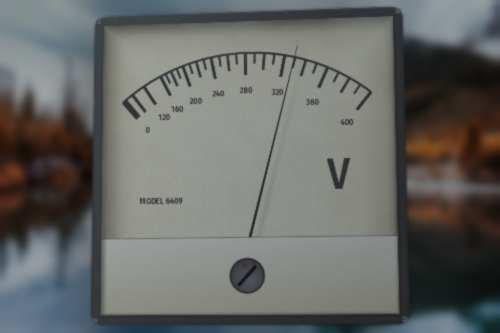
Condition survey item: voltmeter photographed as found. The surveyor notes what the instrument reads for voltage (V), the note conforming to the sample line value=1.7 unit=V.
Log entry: value=330 unit=V
